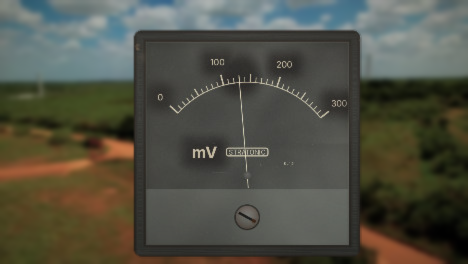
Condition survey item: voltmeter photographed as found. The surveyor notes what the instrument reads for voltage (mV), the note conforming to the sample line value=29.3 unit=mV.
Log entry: value=130 unit=mV
